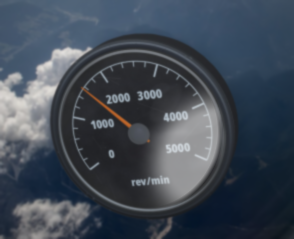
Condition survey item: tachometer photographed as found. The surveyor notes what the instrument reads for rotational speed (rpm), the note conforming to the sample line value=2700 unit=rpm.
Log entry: value=1600 unit=rpm
